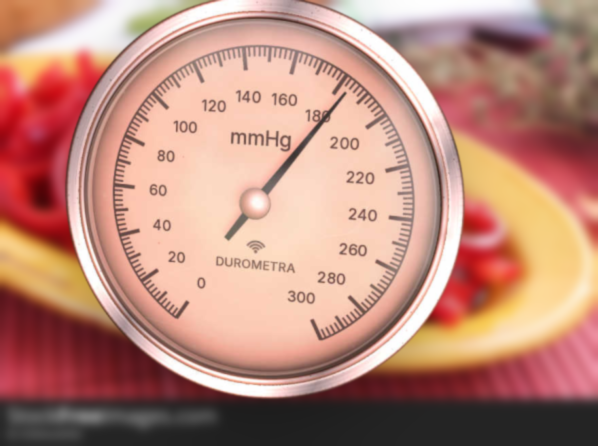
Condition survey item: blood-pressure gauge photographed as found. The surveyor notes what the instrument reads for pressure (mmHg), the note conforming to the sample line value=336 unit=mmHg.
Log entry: value=184 unit=mmHg
